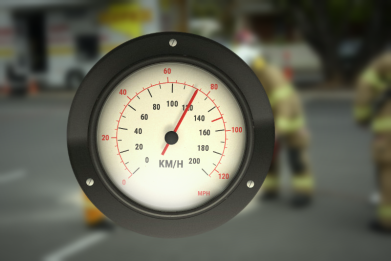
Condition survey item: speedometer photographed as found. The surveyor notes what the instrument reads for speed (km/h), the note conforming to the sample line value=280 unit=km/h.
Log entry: value=120 unit=km/h
